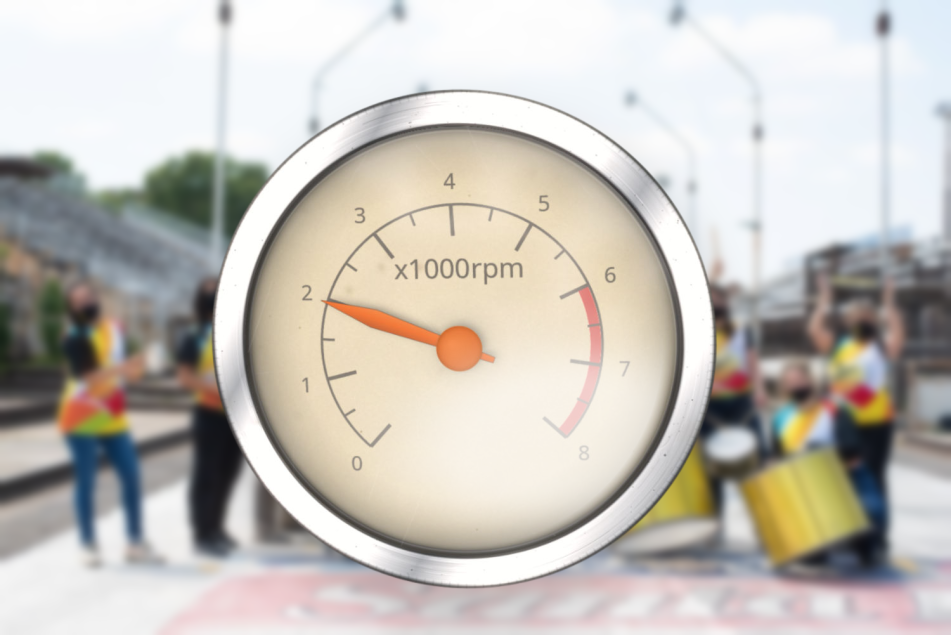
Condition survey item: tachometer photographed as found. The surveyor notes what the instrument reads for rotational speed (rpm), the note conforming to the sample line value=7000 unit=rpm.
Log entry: value=2000 unit=rpm
